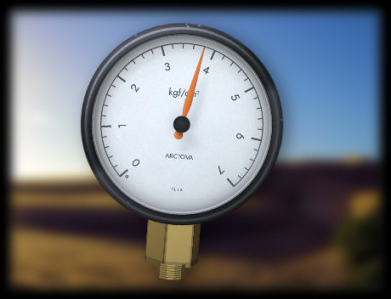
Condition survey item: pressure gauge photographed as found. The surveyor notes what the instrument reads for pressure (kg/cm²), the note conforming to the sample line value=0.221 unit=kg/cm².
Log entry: value=3.8 unit=kg/cm²
